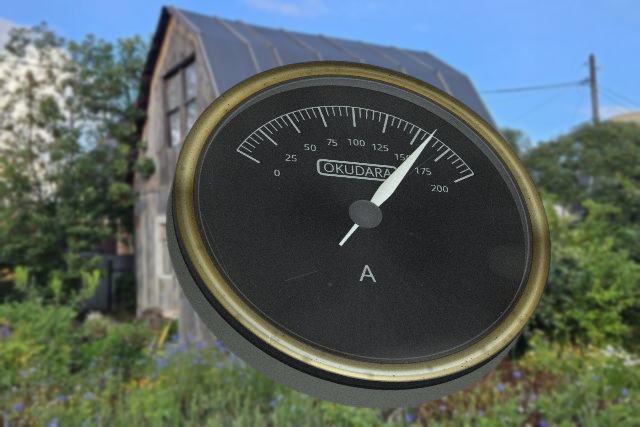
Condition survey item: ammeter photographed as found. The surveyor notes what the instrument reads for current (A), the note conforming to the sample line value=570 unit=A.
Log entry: value=160 unit=A
